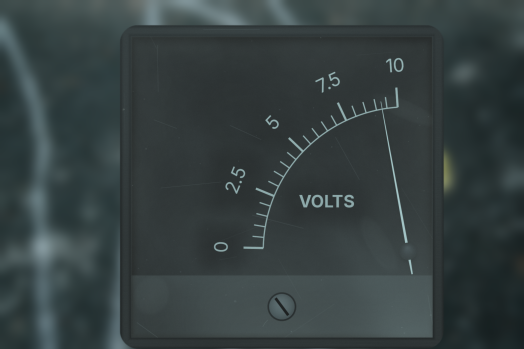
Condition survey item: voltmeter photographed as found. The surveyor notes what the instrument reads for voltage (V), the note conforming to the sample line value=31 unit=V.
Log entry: value=9.25 unit=V
